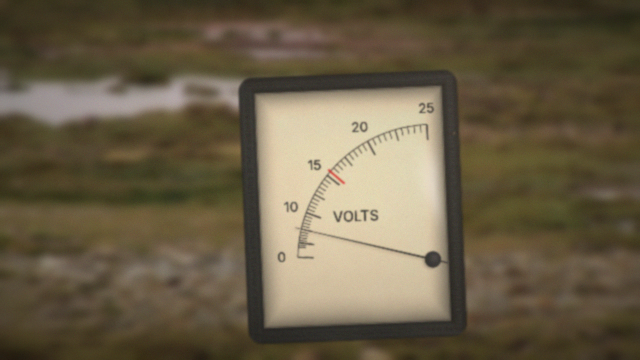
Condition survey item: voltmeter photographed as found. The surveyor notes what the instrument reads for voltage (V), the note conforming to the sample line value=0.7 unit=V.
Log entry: value=7.5 unit=V
